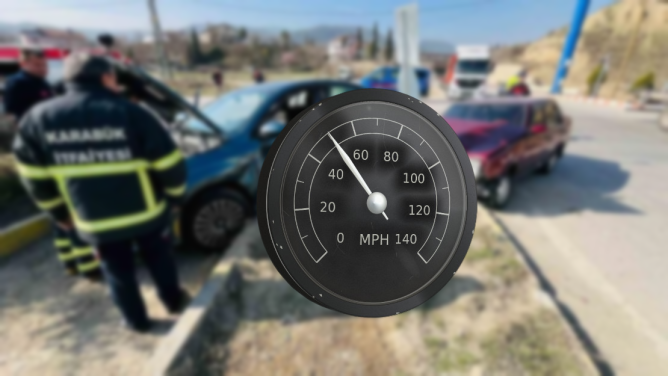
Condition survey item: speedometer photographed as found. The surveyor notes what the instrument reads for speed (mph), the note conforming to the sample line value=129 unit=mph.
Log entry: value=50 unit=mph
